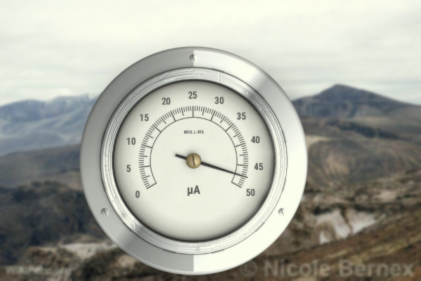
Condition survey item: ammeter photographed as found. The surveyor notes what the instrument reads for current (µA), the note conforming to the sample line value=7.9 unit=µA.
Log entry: value=47.5 unit=µA
